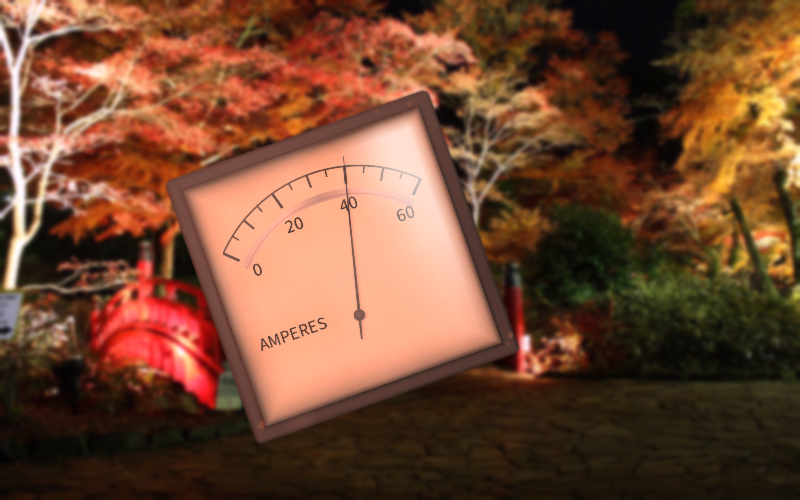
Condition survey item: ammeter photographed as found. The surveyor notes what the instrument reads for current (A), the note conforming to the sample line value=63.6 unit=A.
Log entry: value=40 unit=A
